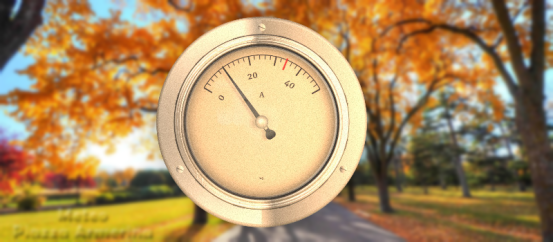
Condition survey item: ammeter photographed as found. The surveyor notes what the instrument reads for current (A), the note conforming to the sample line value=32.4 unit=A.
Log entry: value=10 unit=A
